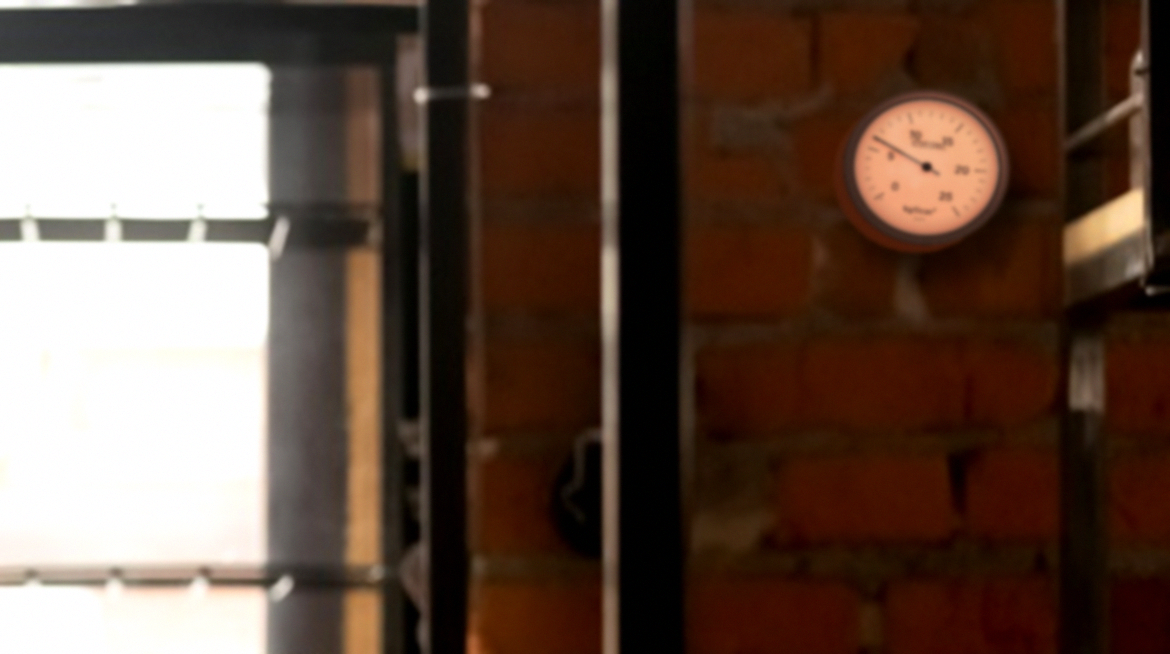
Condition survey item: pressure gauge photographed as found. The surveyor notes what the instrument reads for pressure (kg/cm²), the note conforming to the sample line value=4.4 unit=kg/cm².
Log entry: value=6 unit=kg/cm²
